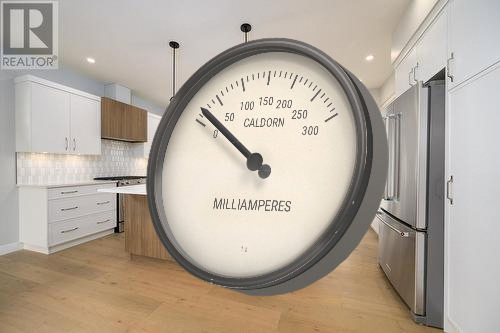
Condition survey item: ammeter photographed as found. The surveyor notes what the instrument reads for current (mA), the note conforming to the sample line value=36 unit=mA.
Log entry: value=20 unit=mA
